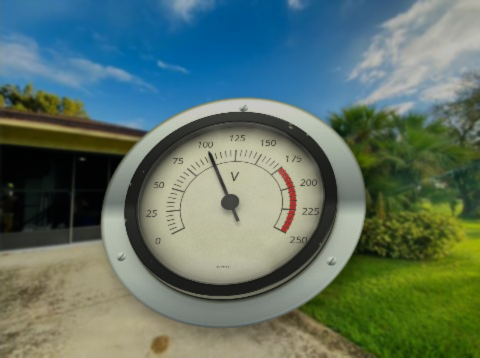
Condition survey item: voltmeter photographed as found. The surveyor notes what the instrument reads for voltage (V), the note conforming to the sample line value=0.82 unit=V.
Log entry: value=100 unit=V
